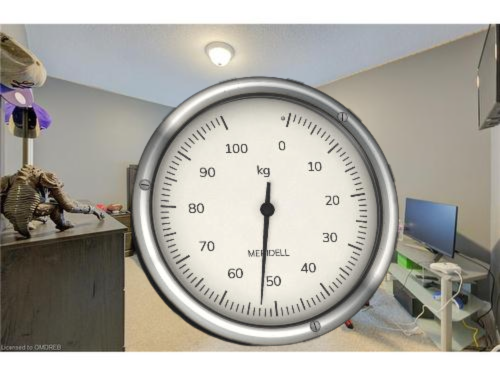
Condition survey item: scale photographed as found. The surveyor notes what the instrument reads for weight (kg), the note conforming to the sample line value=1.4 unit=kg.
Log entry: value=53 unit=kg
